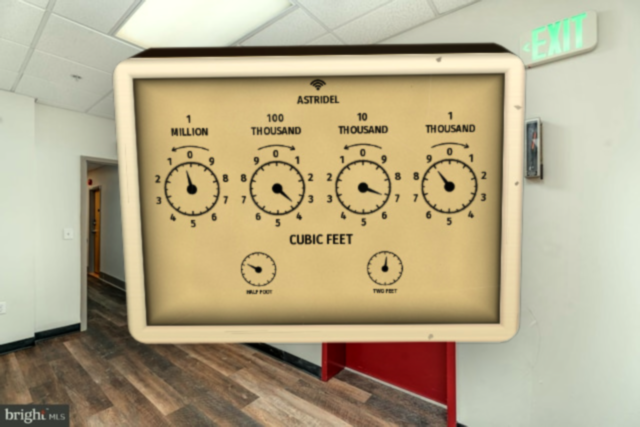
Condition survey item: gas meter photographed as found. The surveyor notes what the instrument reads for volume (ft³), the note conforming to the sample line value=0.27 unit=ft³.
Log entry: value=36900 unit=ft³
